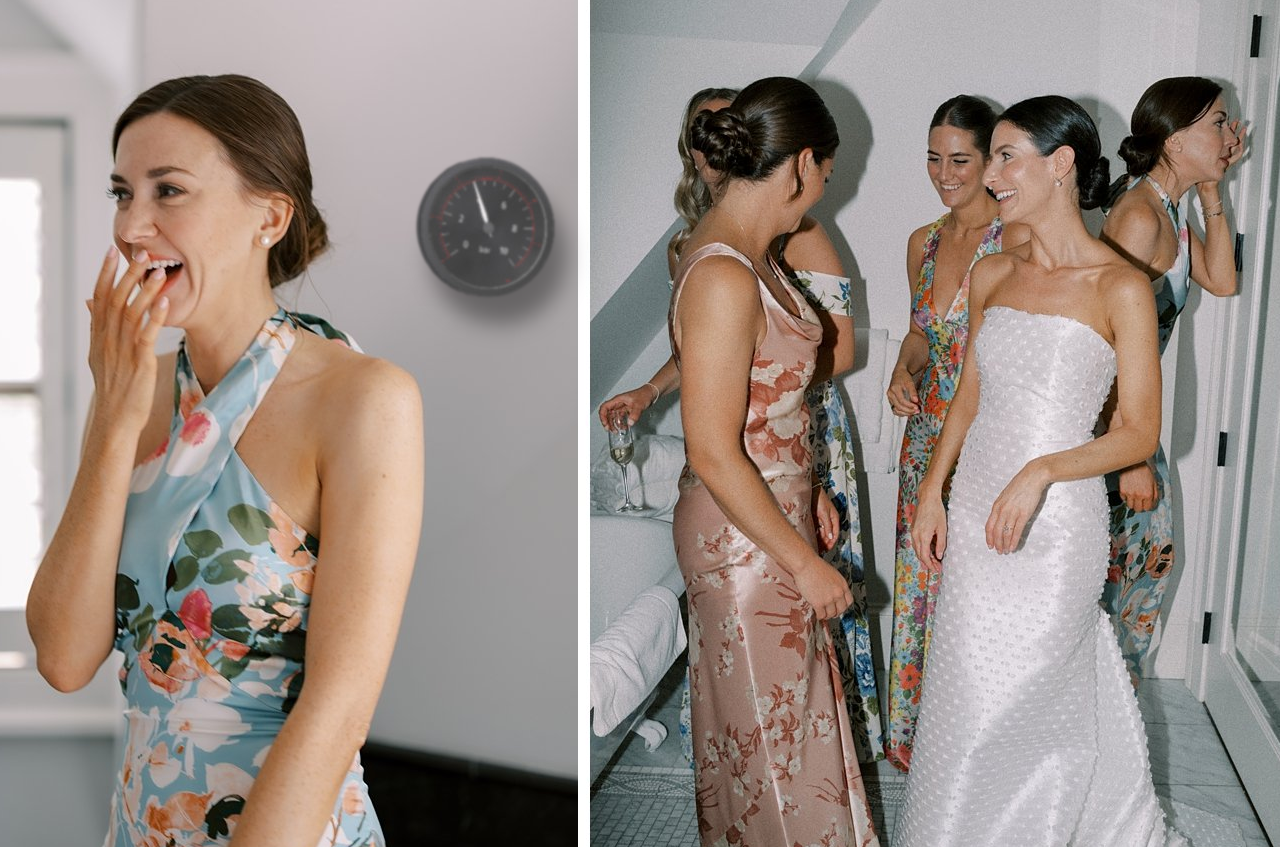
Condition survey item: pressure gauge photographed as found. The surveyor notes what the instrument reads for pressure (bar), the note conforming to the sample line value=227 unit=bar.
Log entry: value=4 unit=bar
